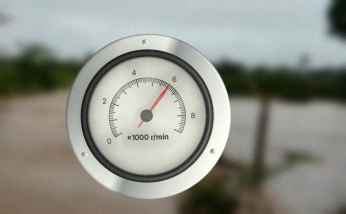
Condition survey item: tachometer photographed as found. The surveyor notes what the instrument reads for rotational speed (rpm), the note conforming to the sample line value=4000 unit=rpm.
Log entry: value=6000 unit=rpm
